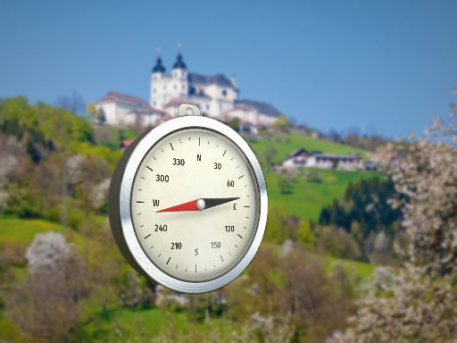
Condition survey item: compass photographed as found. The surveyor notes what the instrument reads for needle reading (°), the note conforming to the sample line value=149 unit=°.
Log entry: value=260 unit=°
